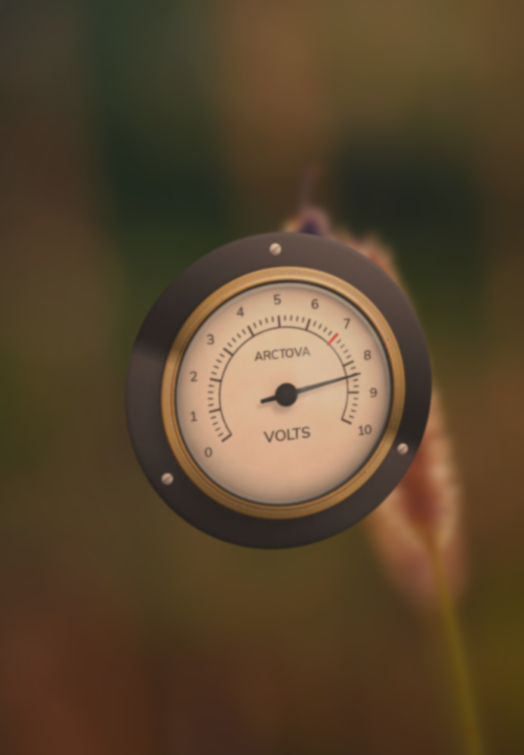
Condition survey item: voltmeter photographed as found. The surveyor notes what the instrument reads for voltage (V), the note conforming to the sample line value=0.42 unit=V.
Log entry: value=8.4 unit=V
